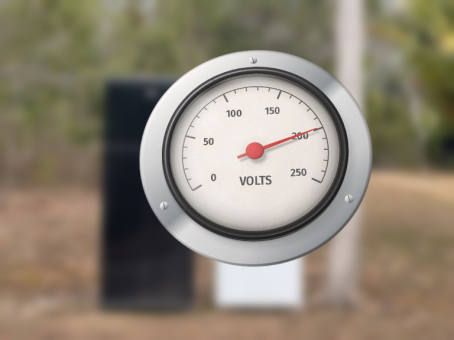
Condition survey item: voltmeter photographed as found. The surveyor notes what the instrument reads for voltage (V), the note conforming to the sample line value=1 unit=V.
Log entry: value=200 unit=V
